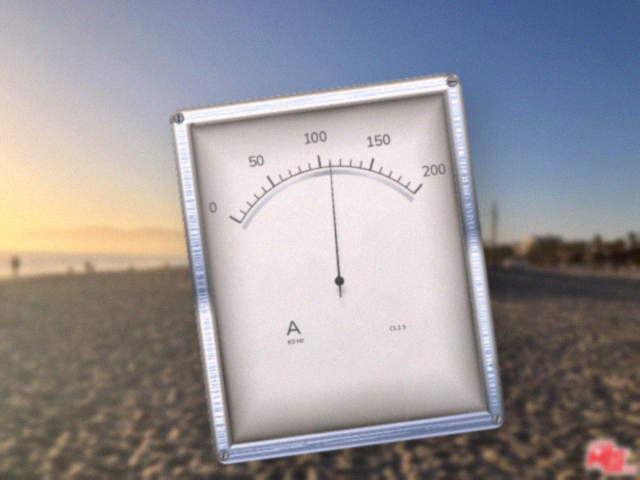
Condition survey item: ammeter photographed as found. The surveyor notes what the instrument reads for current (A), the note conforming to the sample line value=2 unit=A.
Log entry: value=110 unit=A
